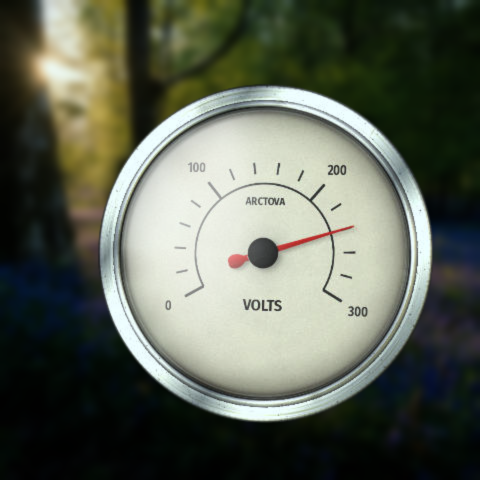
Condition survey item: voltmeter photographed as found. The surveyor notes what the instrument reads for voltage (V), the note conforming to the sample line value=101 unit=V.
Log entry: value=240 unit=V
